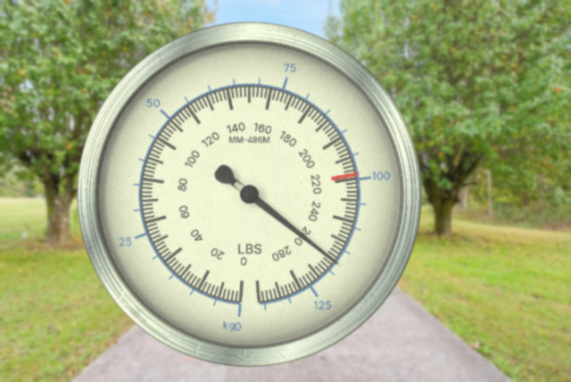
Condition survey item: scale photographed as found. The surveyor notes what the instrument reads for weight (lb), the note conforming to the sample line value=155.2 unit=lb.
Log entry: value=260 unit=lb
